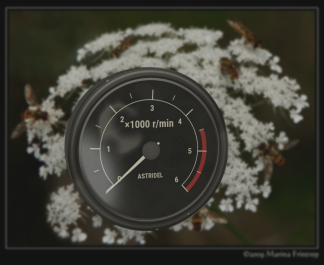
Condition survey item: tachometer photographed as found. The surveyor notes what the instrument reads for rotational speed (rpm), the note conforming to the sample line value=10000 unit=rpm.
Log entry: value=0 unit=rpm
